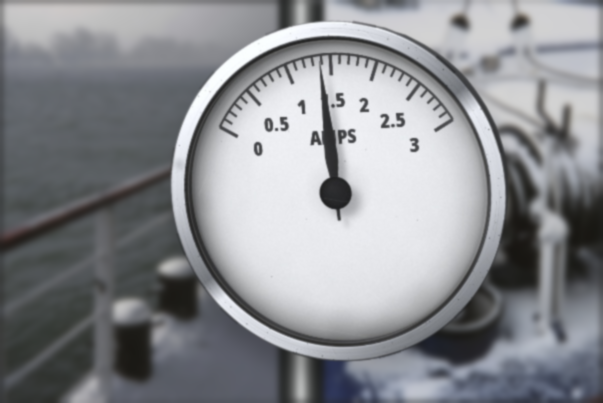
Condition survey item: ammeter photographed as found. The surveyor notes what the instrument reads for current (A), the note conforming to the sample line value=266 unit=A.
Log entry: value=1.4 unit=A
